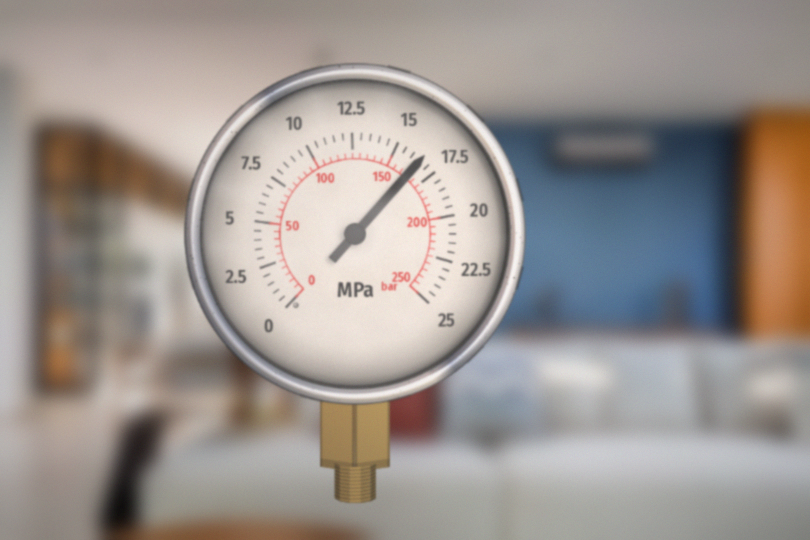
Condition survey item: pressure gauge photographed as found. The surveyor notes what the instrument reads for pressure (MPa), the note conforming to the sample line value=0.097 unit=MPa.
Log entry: value=16.5 unit=MPa
